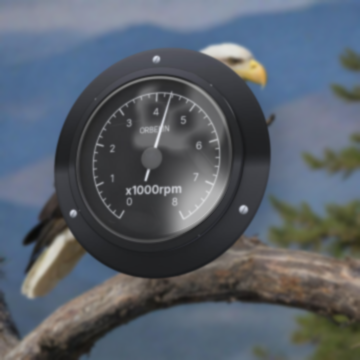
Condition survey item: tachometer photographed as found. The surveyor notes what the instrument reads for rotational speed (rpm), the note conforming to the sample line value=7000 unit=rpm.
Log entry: value=4400 unit=rpm
